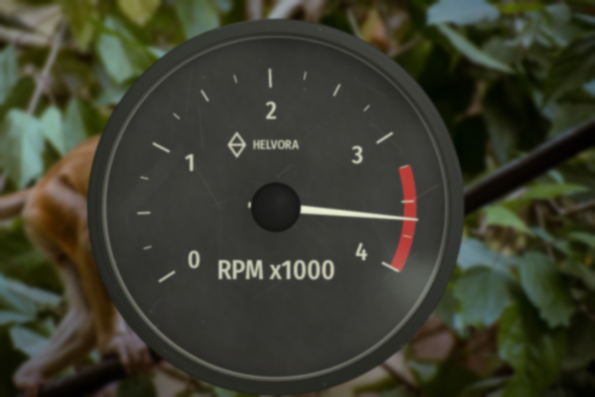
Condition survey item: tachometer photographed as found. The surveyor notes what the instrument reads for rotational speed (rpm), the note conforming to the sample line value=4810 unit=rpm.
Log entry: value=3625 unit=rpm
